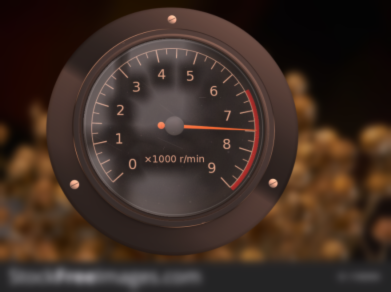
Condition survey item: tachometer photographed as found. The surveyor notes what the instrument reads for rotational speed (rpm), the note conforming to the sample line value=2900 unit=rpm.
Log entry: value=7500 unit=rpm
